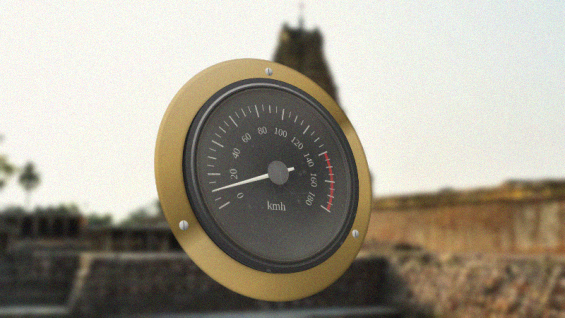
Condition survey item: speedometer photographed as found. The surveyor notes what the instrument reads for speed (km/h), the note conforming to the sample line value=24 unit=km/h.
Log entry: value=10 unit=km/h
